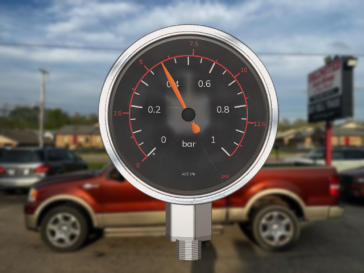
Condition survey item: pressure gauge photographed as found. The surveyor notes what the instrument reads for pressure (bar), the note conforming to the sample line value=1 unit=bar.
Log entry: value=0.4 unit=bar
